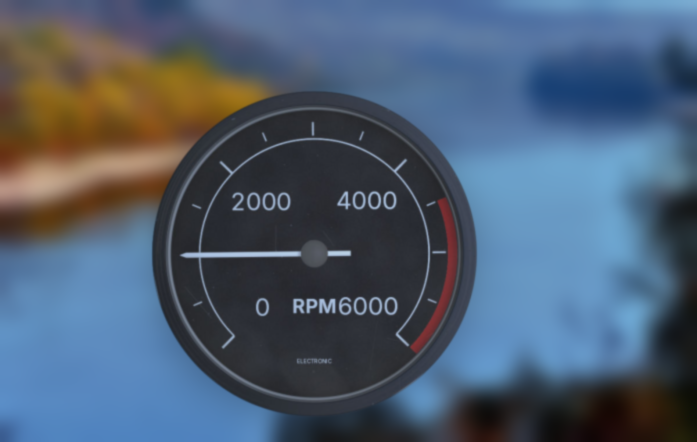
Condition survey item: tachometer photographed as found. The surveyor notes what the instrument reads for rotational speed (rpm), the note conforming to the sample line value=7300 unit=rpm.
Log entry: value=1000 unit=rpm
